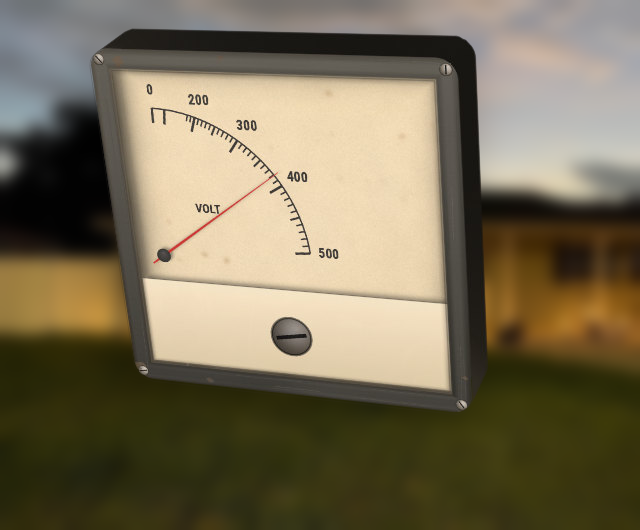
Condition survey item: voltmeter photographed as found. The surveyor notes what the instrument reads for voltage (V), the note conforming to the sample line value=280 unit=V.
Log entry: value=380 unit=V
